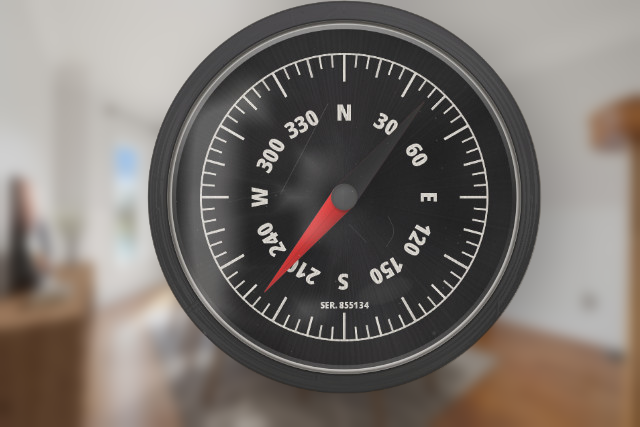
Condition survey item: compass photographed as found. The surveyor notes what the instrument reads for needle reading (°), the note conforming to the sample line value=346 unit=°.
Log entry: value=220 unit=°
